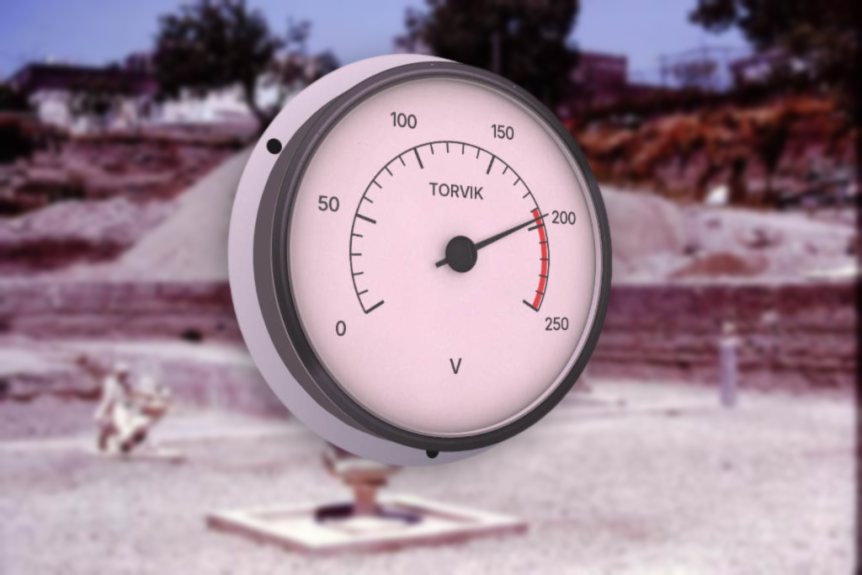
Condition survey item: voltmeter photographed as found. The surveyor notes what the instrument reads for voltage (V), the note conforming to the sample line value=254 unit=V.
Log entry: value=195 unit=V
